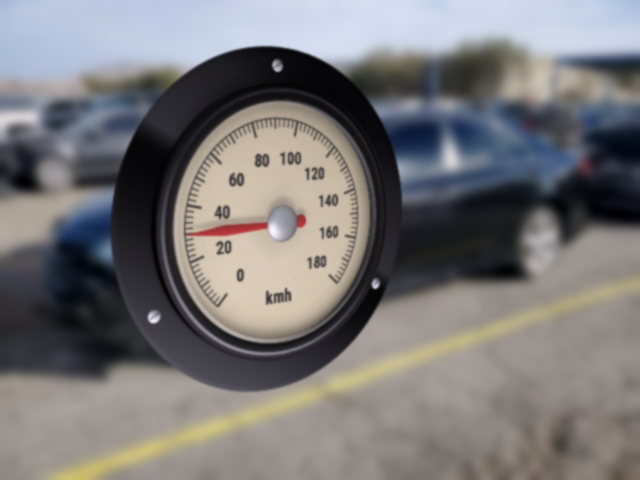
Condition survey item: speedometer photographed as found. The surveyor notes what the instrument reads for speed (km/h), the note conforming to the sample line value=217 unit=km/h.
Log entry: value=30 unit=km/h
